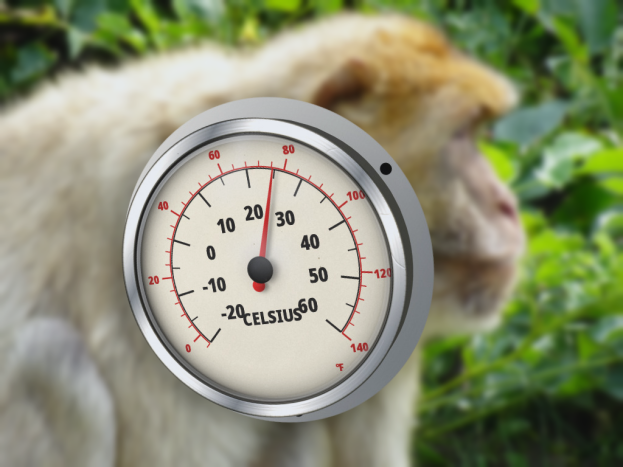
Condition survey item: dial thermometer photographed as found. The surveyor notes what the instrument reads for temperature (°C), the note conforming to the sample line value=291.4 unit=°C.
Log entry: value=25 unit=°C
